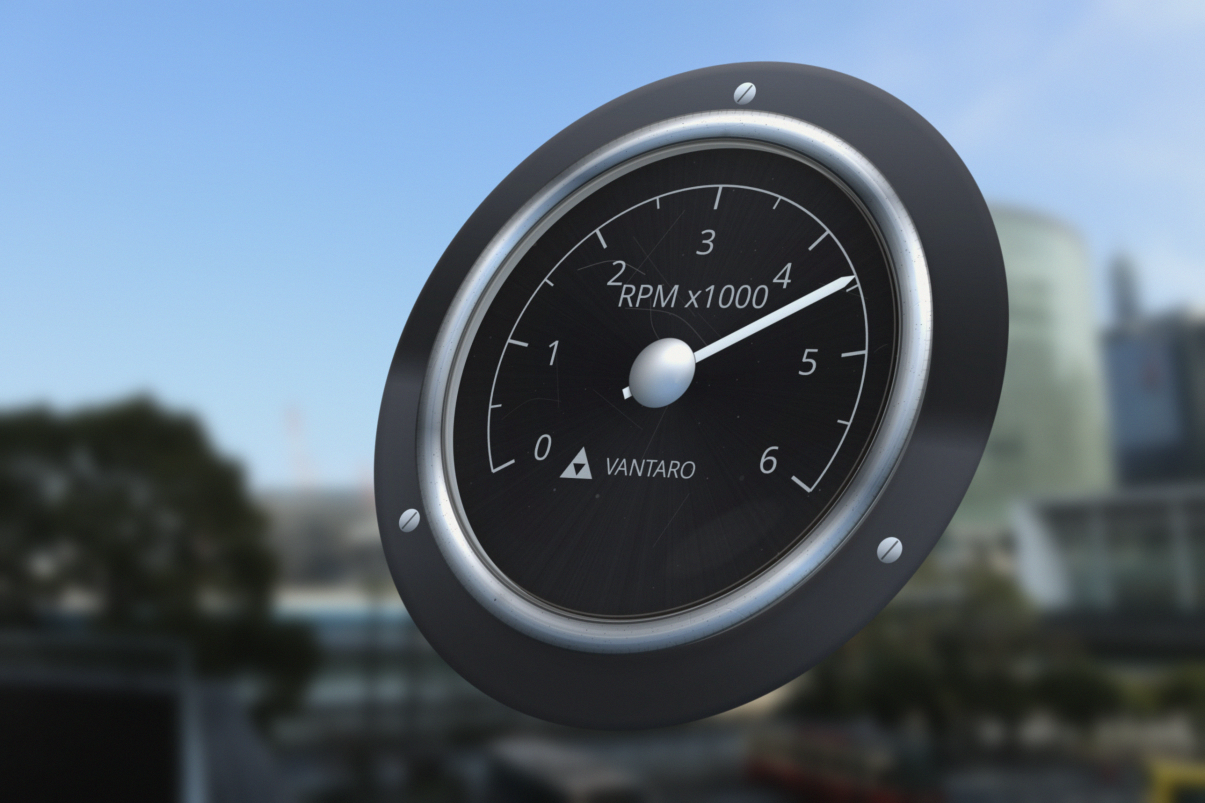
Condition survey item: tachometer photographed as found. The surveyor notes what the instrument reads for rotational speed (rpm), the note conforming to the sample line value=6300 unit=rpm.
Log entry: value=4500 unit=rpm
